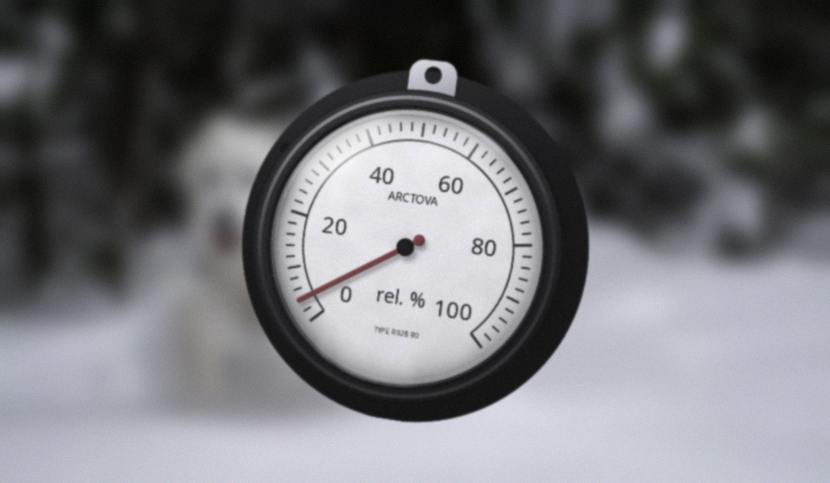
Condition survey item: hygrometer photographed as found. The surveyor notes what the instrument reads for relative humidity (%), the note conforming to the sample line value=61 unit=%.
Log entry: value=4 unit=%
